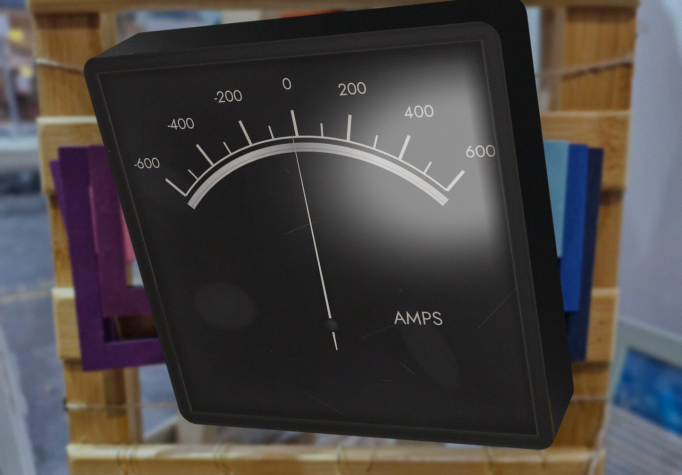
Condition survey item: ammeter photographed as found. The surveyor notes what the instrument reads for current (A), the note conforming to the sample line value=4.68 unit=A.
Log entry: value=0 unit=A
